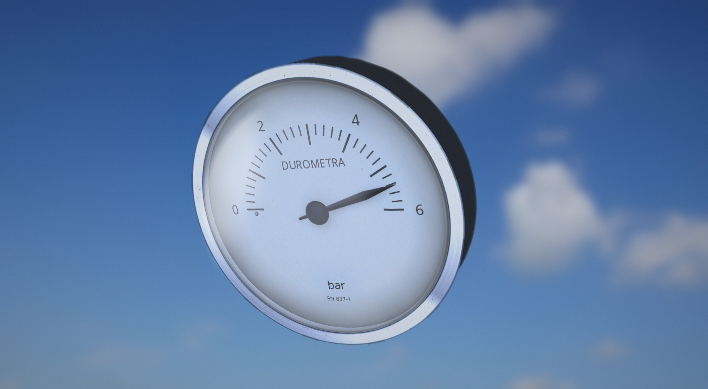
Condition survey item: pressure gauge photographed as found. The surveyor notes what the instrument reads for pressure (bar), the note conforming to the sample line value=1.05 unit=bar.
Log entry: value=5.4 unit=bar
